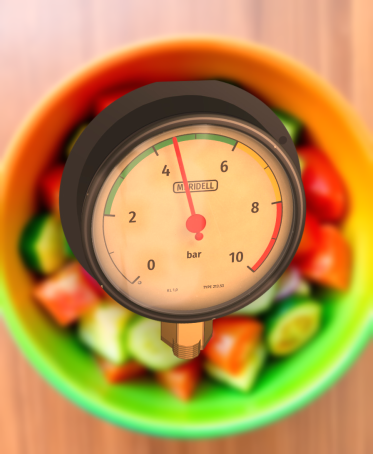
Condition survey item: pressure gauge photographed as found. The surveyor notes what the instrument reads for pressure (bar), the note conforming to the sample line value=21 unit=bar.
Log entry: value=4.5 unit=bar
